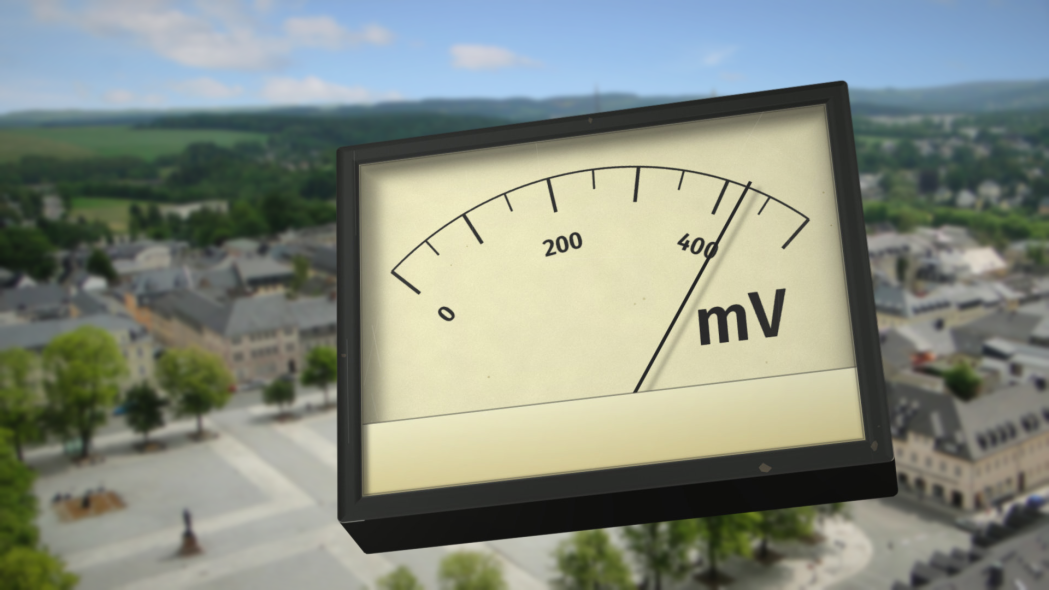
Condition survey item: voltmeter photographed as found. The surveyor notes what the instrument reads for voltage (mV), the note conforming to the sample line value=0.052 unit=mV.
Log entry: value=425 unit=mV
